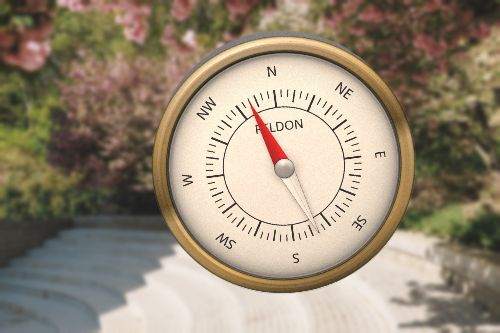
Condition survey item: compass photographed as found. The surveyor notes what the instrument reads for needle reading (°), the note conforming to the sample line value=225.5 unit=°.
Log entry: value=340 unit=°
